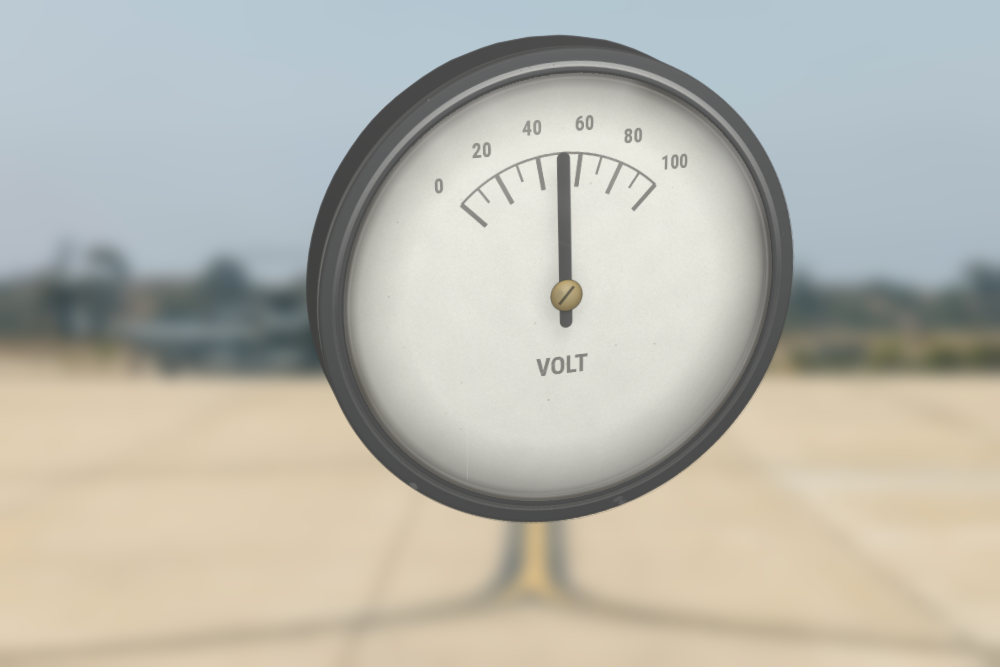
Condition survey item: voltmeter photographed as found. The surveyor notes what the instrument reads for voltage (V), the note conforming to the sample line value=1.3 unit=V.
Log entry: value=50 unit=V
